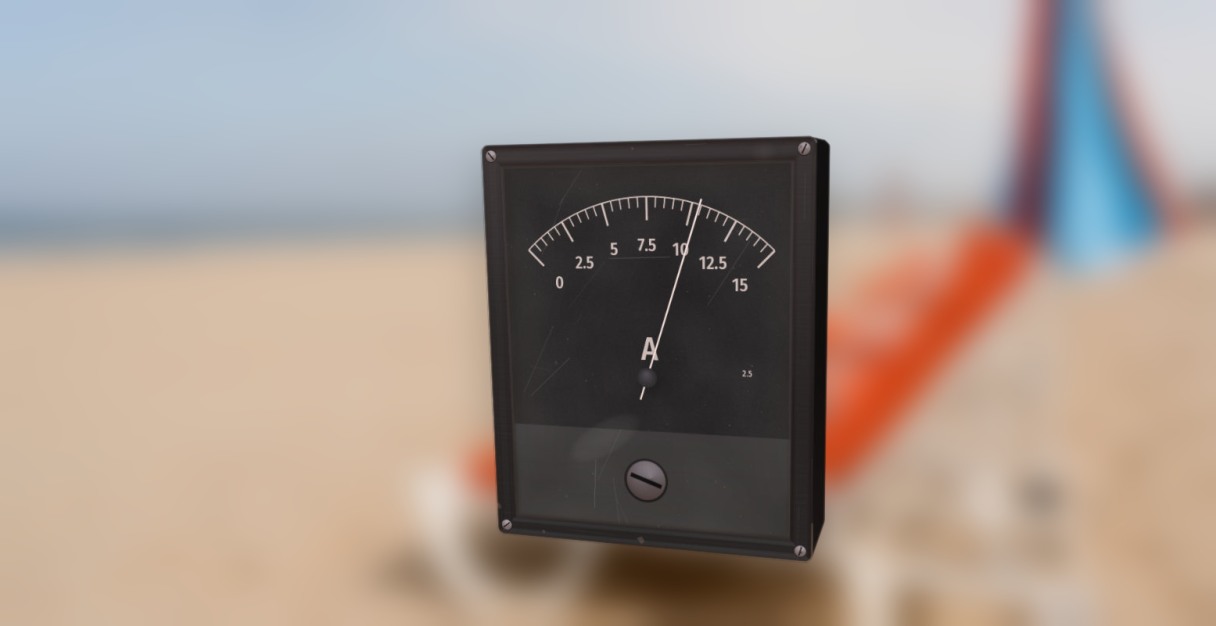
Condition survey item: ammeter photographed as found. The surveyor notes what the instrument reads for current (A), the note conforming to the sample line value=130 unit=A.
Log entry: value=10.5 unit=A
